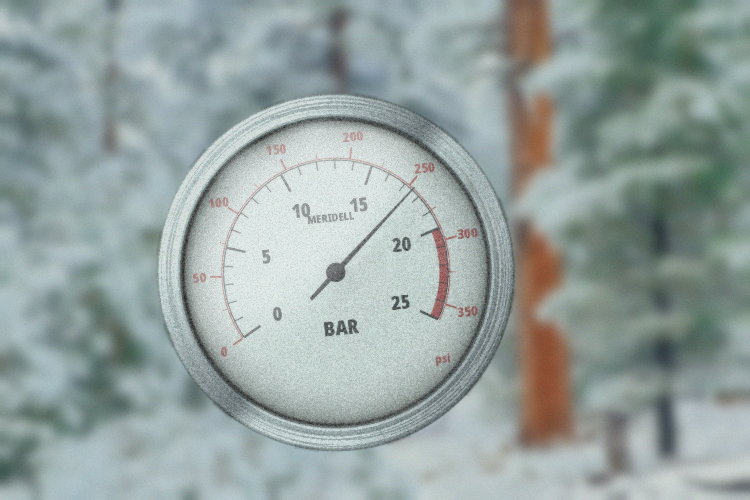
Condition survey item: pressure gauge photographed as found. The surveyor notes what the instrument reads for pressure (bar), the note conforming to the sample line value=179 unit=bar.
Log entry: value=17.5 unit=bar
